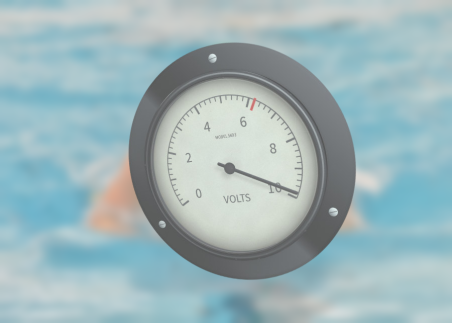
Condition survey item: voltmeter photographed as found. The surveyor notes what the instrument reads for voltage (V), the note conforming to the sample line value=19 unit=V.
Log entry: value=9.8 unit=V
